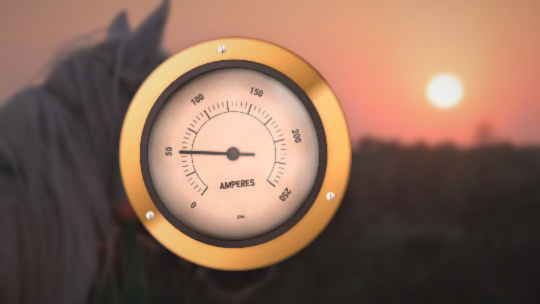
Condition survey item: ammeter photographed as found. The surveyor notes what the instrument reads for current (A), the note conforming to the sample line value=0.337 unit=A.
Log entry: value=50 unit=A
